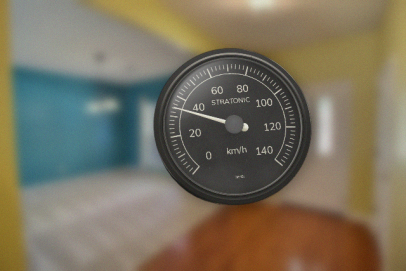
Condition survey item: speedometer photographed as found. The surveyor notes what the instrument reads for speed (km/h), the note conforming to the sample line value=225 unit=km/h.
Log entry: value=34 unit=km/h
